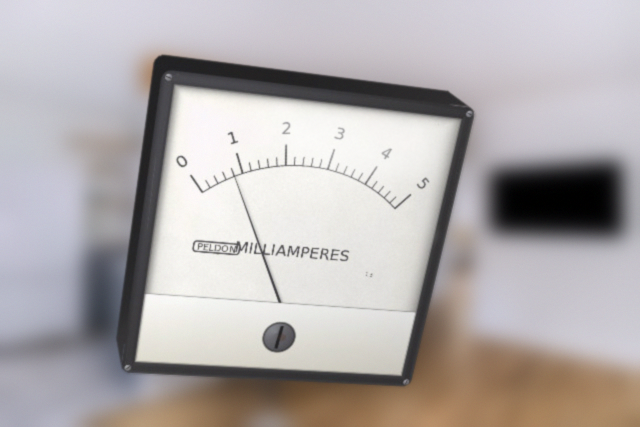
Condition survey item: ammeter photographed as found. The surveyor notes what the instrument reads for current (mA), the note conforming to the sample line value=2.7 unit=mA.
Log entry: value=0.8 unit=mA
